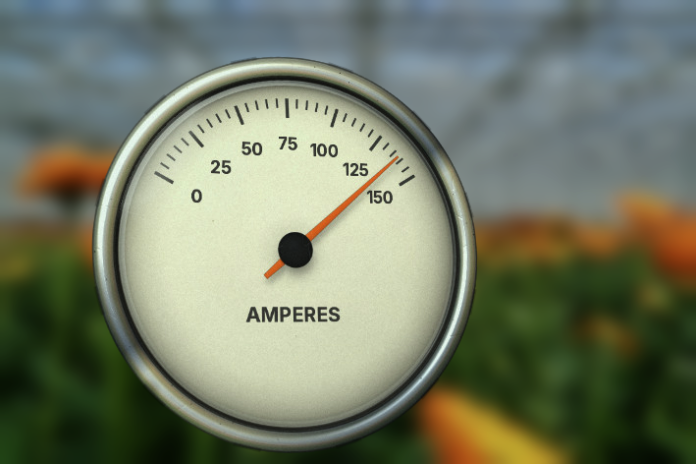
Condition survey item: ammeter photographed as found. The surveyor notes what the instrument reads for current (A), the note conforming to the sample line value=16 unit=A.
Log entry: value=137.5 unit=A
